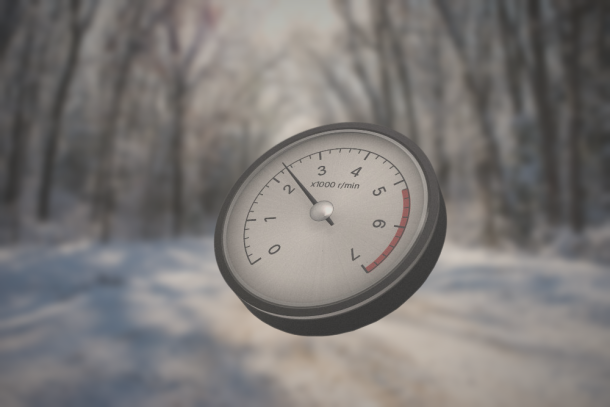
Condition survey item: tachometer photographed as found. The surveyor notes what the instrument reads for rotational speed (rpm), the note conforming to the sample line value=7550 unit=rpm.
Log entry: value=2300 unit=rpm
